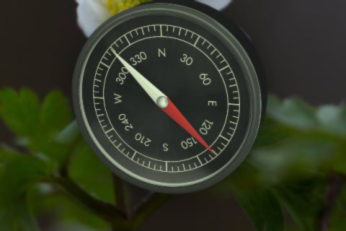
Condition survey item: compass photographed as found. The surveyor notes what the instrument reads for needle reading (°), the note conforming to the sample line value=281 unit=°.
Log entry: value=135 unit=°
